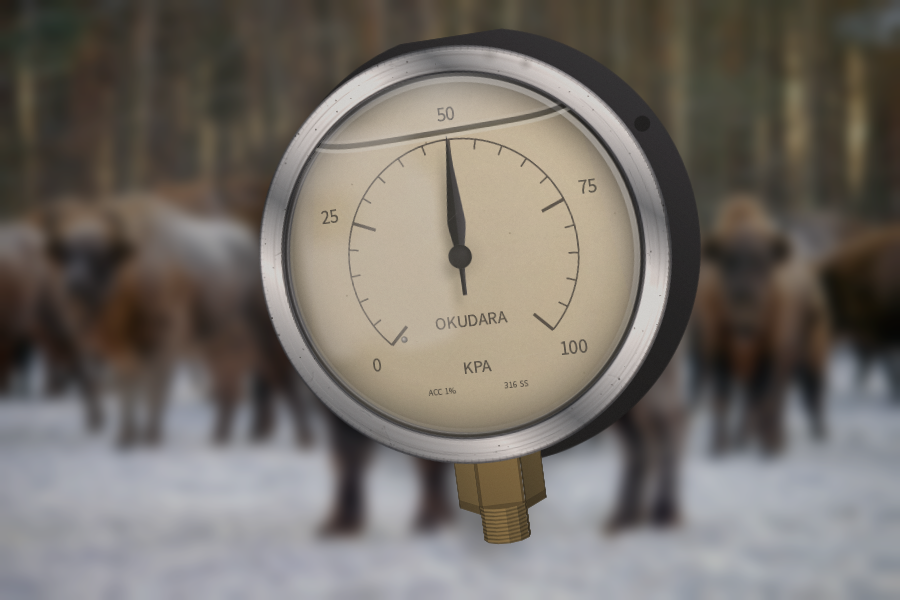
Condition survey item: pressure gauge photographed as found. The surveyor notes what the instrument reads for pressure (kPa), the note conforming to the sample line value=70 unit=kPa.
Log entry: value=50 unit=kPa
